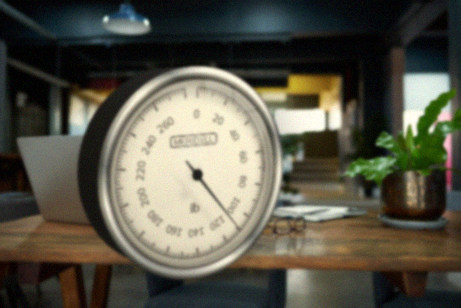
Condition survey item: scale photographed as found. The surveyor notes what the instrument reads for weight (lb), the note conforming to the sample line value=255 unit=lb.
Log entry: value=110 unit=lb
